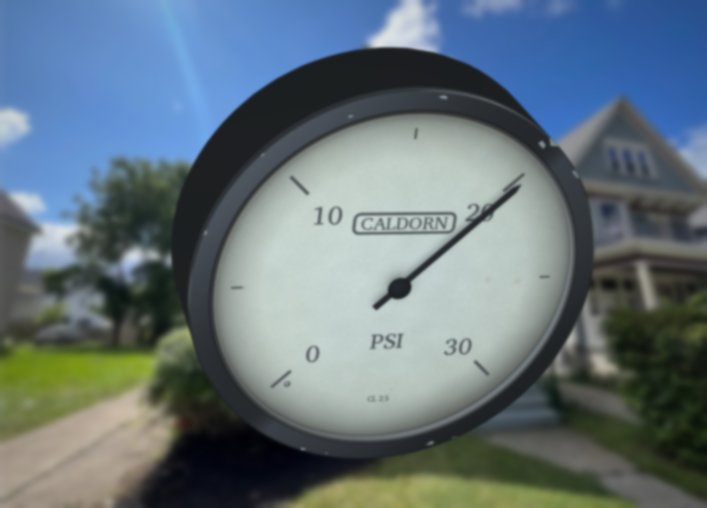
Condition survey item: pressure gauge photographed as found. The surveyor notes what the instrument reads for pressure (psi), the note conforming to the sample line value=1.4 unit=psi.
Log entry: value=20 unit=psi
